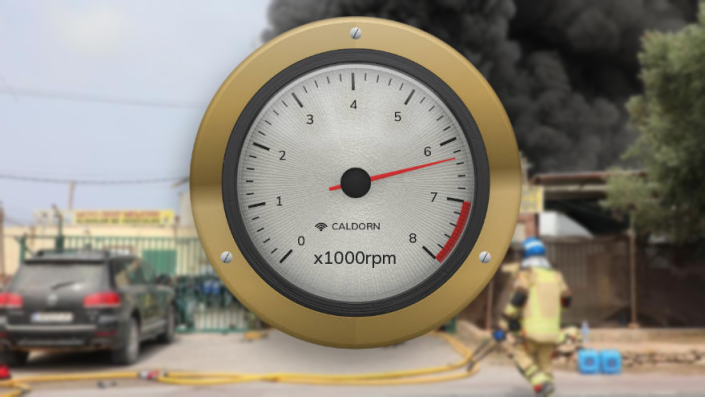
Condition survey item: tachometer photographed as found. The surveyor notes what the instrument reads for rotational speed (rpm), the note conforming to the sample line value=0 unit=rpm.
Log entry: value=6300 unit=rpm
